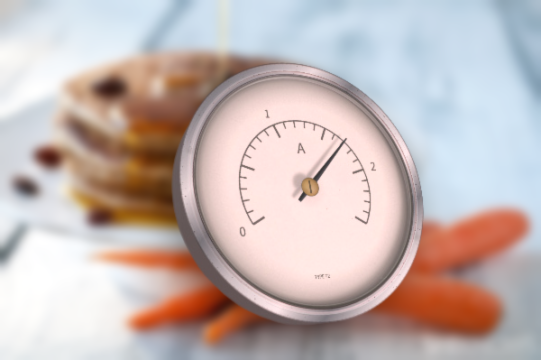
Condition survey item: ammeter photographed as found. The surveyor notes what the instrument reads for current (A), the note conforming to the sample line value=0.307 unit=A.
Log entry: value=1.7 unit=A
